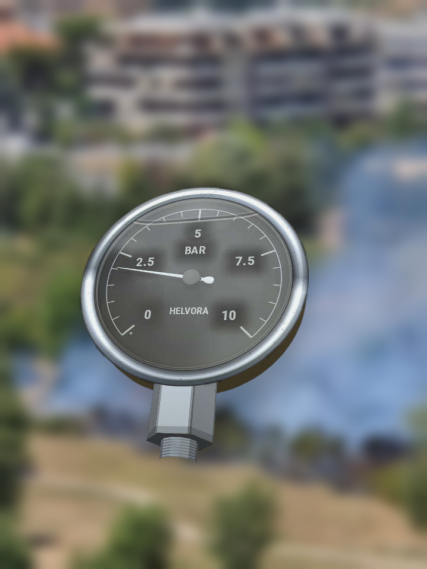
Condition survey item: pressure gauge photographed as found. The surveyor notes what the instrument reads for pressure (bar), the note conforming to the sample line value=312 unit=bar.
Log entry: value=2 unit=bar
